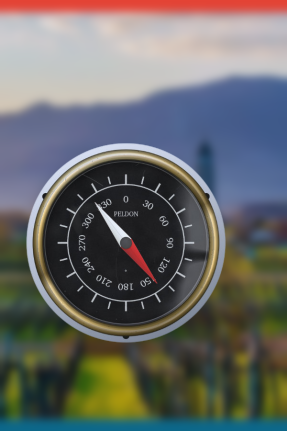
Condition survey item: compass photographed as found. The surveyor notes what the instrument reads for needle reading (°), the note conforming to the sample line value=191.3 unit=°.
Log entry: value=142.5 unit=°
